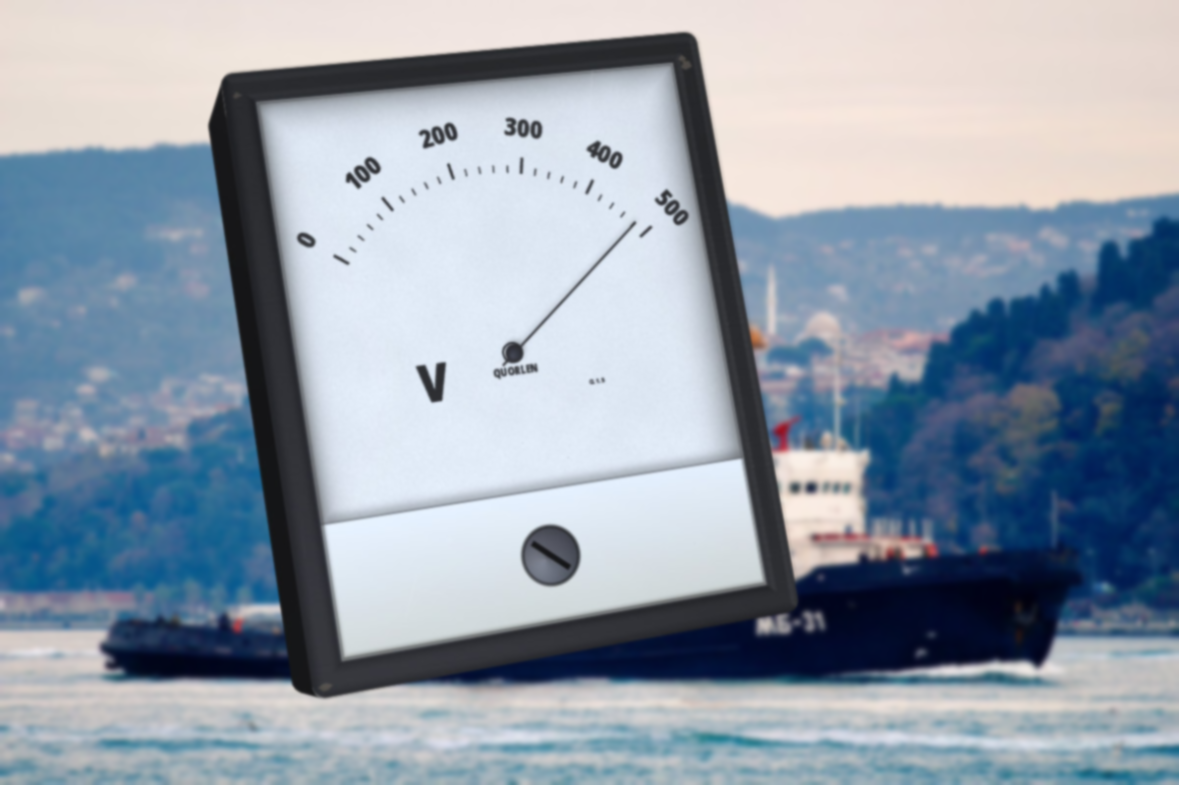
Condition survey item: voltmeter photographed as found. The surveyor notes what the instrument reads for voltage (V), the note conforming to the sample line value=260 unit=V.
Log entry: value=480 unit=V
